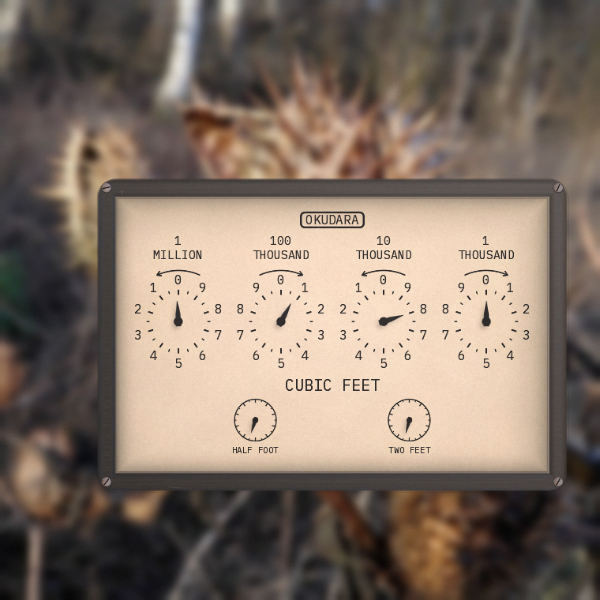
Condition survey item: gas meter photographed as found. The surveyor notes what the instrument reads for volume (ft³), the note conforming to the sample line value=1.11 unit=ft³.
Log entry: value=8000 unit=ft³
